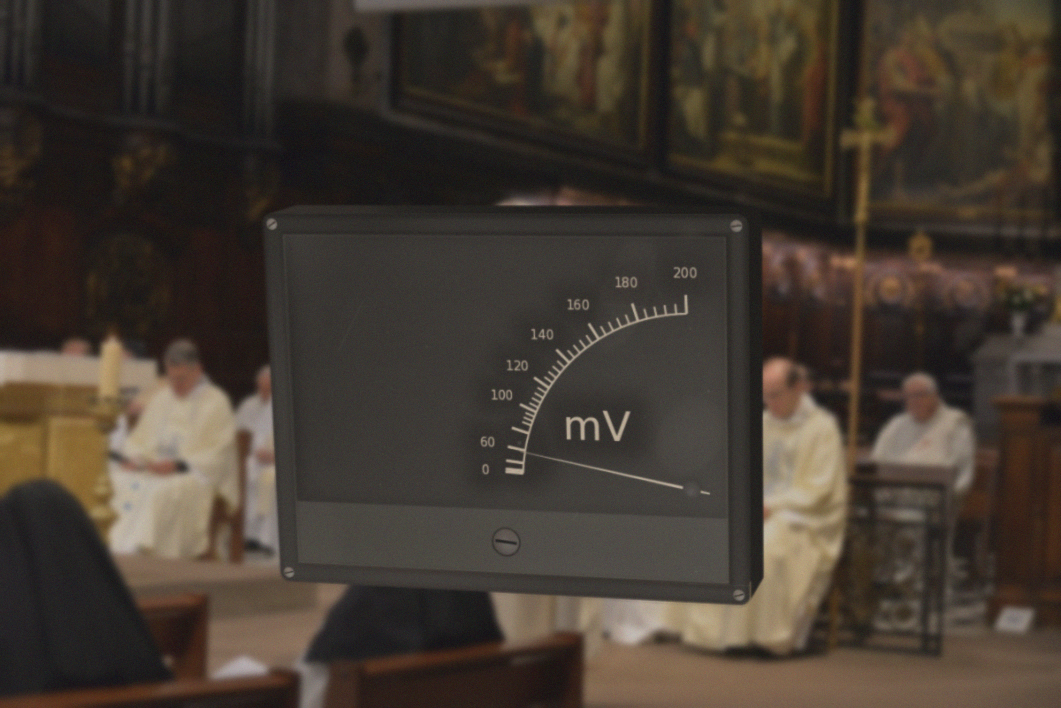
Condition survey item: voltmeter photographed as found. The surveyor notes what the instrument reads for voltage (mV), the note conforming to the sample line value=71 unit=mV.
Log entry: value=60 unit=mV
